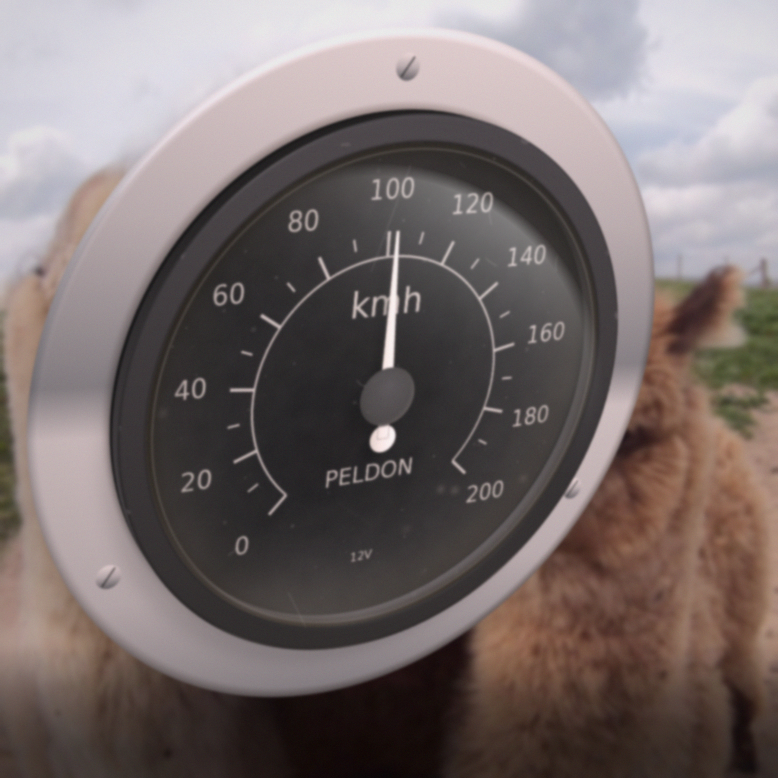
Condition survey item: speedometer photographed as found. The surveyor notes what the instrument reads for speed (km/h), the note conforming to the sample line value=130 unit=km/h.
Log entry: value=100 unit=km/h
